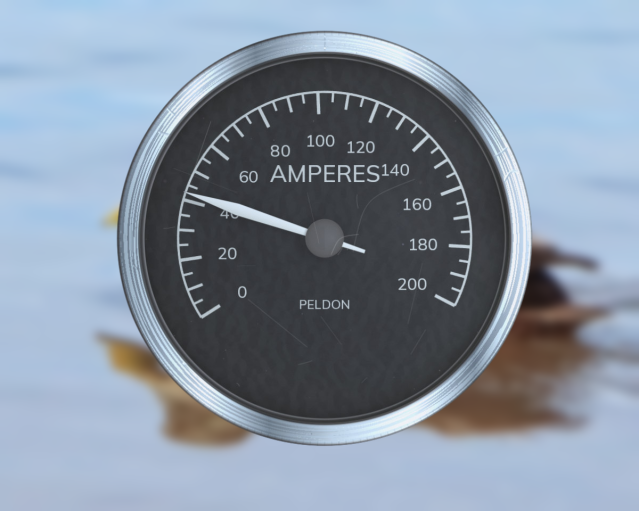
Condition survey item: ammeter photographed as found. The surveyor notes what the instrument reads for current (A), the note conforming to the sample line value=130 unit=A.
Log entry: value=42.5 unit=A
